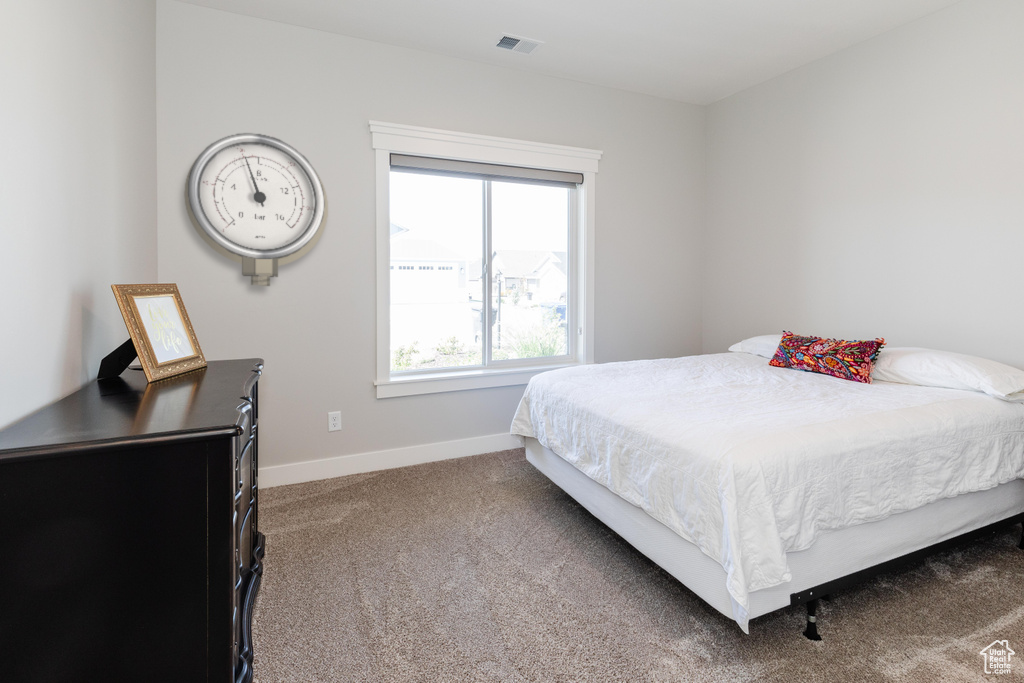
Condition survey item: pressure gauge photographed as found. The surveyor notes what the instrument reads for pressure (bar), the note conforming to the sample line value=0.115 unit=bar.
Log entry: value=7 unit=bar
